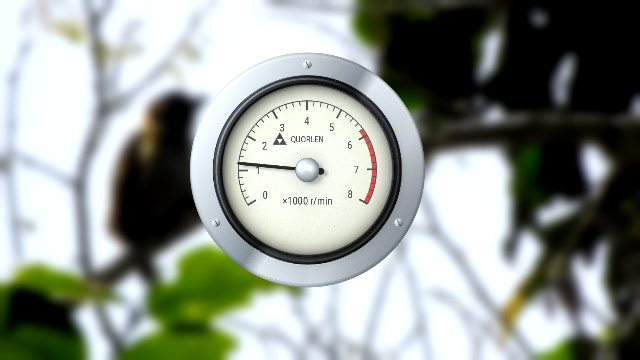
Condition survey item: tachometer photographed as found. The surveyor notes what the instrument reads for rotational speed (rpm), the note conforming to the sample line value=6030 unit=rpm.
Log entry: value=1200 unit=rpm
